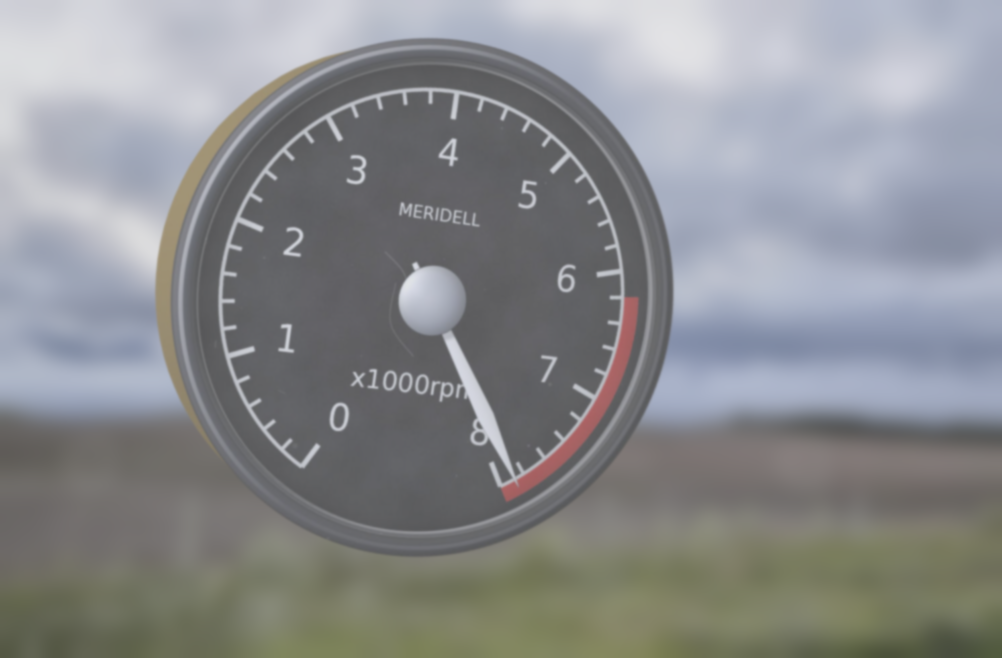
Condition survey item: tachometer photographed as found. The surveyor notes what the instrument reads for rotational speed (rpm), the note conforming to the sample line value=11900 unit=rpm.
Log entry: value=7900 unit=rpm
